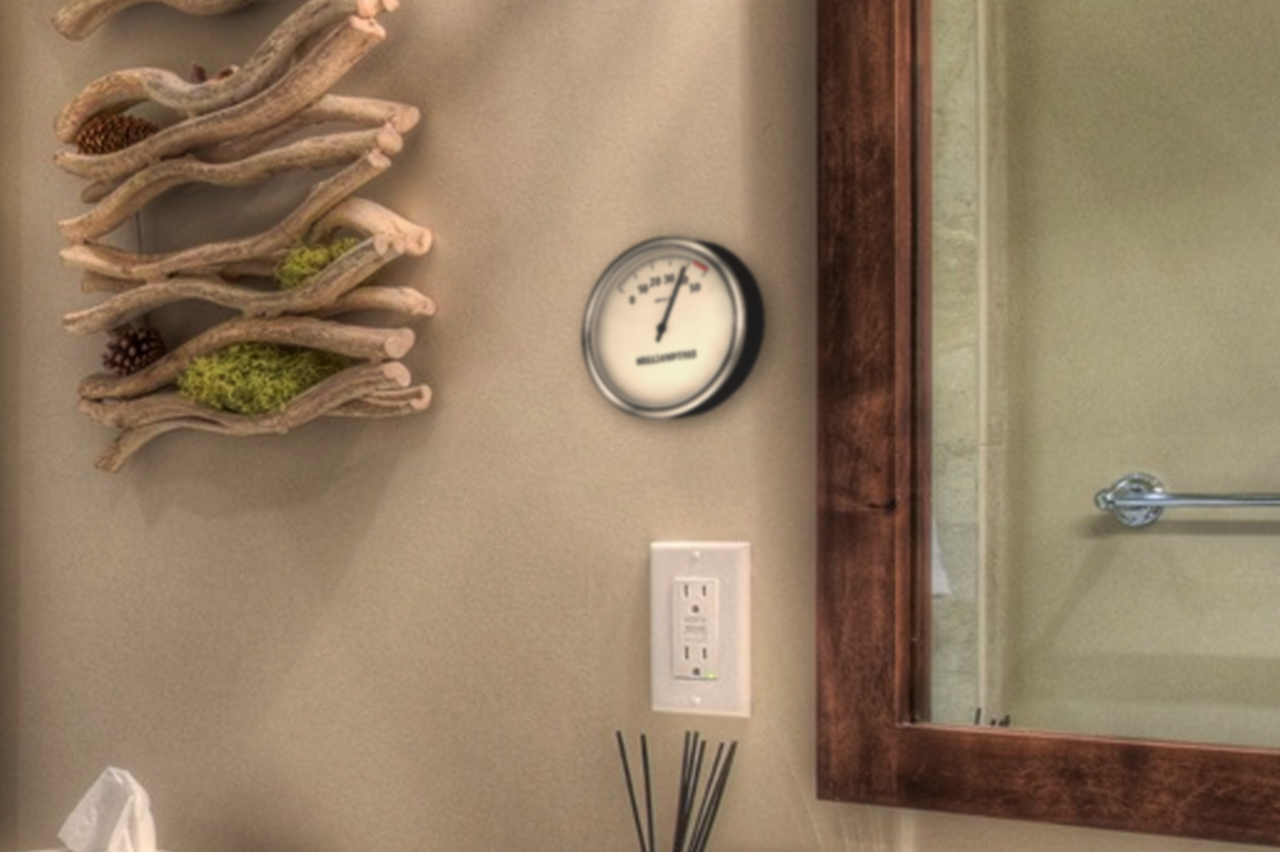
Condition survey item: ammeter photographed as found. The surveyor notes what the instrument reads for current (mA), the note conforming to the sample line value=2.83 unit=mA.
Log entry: value=40 unit=mA
